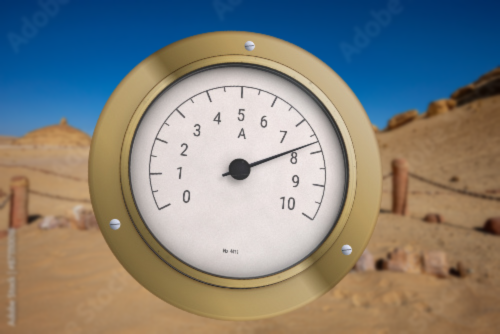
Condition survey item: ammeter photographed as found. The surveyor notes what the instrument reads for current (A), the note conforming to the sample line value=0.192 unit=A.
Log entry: value=7.75 unit=A
